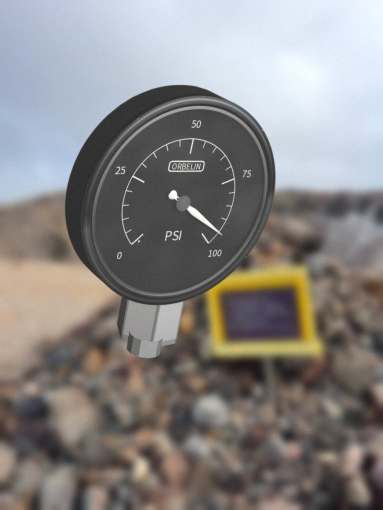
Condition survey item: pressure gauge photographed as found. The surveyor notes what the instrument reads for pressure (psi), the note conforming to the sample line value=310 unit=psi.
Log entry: value=95 unit=psi
